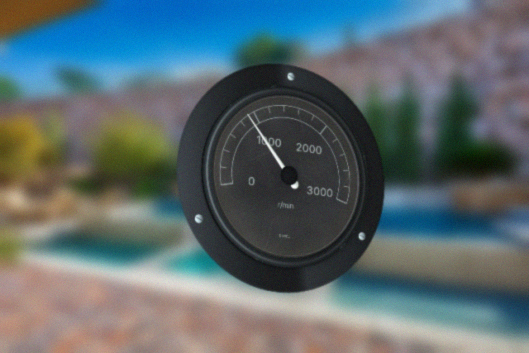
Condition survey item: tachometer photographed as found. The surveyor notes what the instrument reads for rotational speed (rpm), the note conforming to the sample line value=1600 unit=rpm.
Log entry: value=900 unit=rpm
